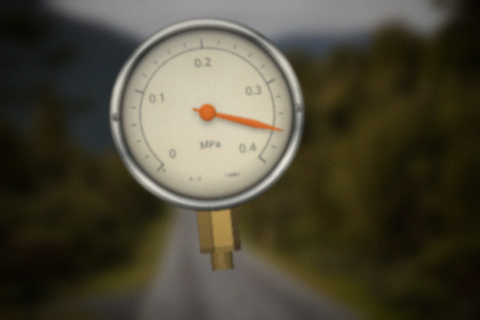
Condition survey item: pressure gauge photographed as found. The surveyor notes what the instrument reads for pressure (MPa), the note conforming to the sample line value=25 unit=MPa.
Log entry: value=0.36 unit=MPa
